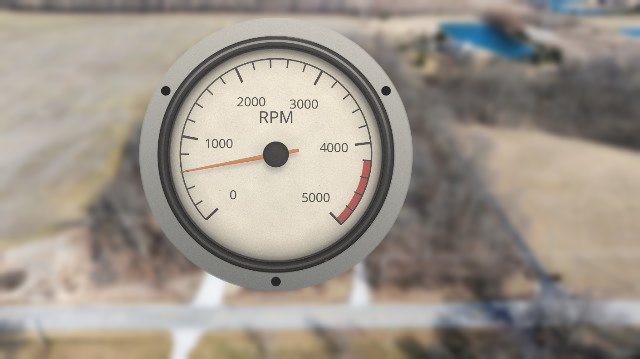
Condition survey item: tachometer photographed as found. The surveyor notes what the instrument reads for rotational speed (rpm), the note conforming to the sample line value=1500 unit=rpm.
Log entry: value=600 unit=rpm
